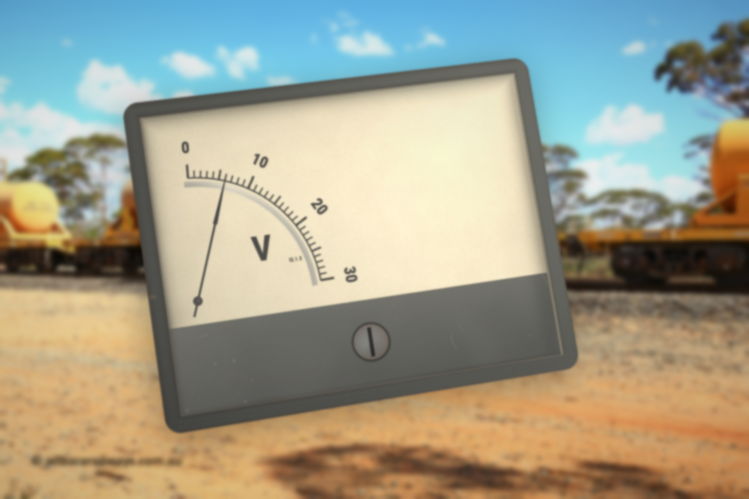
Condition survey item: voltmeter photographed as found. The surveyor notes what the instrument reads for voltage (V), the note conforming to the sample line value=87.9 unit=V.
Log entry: value=6 unit=V
